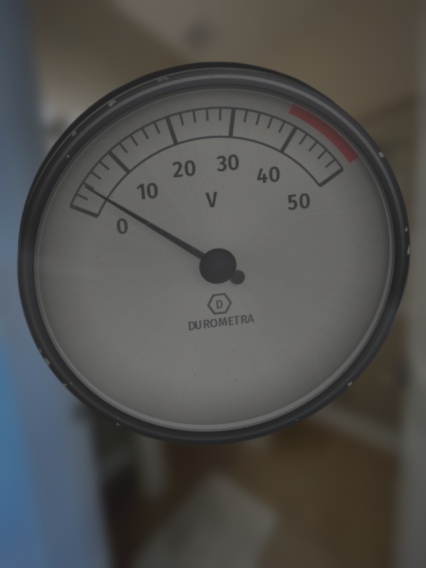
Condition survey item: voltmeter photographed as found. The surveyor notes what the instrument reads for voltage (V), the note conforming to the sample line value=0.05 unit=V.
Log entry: value=4 unit=V
